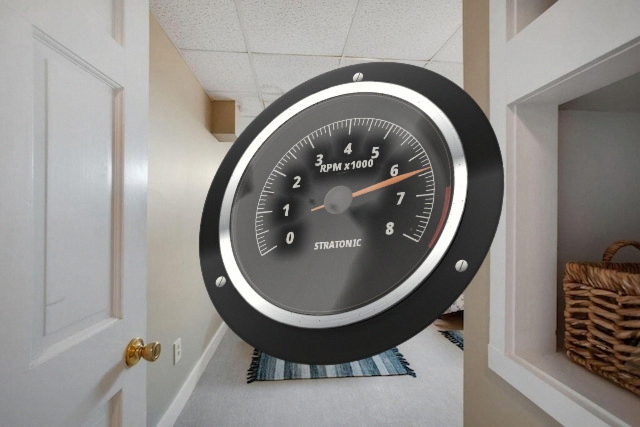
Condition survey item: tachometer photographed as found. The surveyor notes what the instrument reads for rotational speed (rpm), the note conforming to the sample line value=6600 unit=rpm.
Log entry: value=6500 unit=rpm
